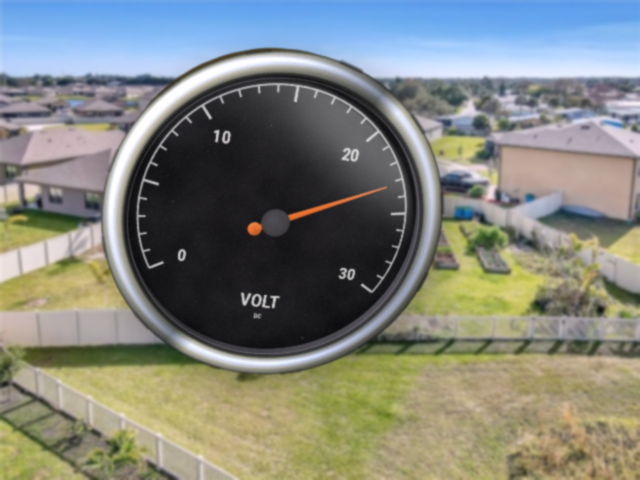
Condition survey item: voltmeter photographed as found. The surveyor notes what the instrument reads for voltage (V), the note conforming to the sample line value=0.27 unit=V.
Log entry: value=23 unit=V
